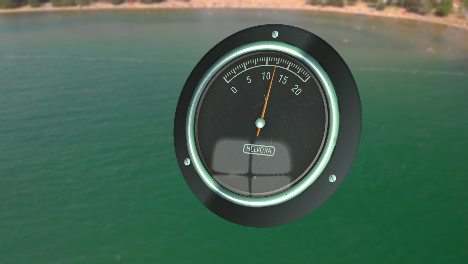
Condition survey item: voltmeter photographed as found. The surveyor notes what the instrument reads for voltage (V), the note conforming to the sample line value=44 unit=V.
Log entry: value=12.5 unit=V
